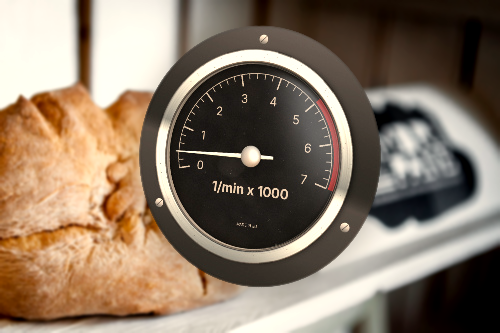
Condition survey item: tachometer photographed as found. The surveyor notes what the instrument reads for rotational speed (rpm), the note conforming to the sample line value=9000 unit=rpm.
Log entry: value=400 unit=rpm
